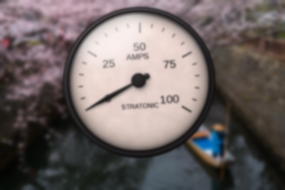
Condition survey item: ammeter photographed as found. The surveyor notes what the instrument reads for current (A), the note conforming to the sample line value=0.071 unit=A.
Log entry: value=0 unit=A
